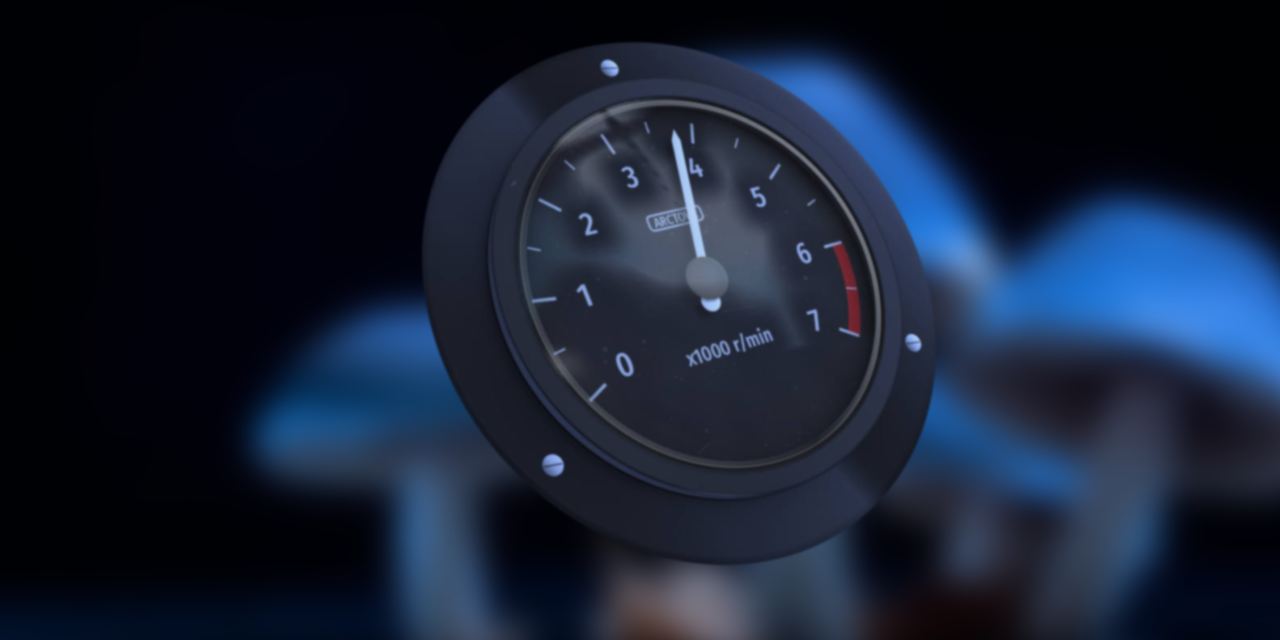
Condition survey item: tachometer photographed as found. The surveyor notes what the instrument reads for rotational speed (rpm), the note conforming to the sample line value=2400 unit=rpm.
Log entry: value=3750 unit=rpm
